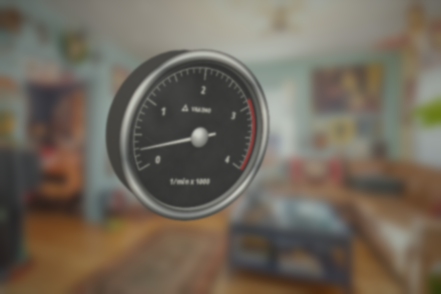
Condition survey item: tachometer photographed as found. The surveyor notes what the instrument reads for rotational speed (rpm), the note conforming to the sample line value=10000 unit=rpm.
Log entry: value=300 unit=rpm
